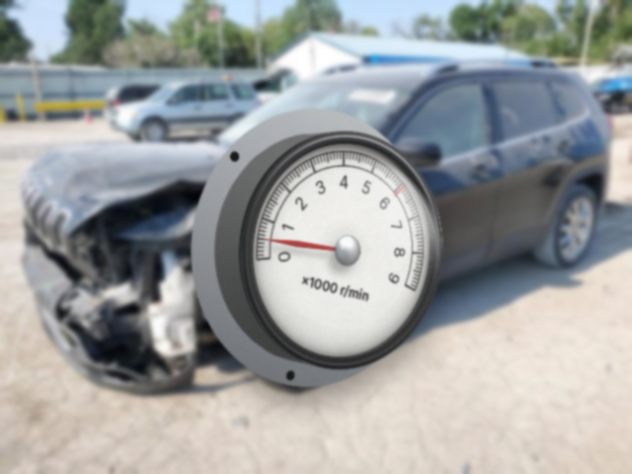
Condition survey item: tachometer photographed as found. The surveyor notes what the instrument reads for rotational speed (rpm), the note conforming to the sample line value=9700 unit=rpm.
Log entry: value=500 unit=rpm
